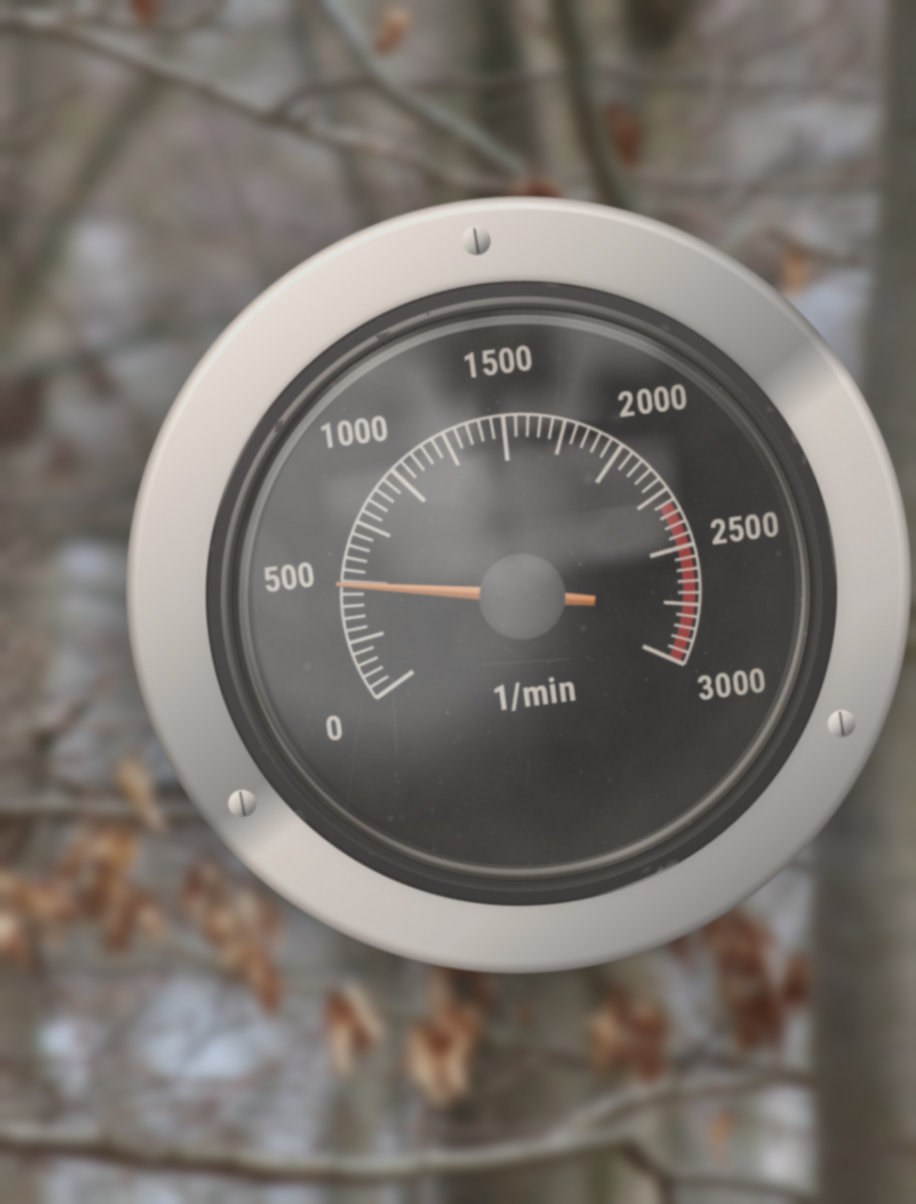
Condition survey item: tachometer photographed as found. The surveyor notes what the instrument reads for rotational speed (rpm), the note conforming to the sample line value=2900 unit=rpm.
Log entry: value=500 unit=rpm
